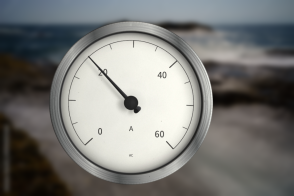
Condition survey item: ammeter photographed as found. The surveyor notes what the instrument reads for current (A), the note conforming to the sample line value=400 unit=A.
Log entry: value=20 unit=A
